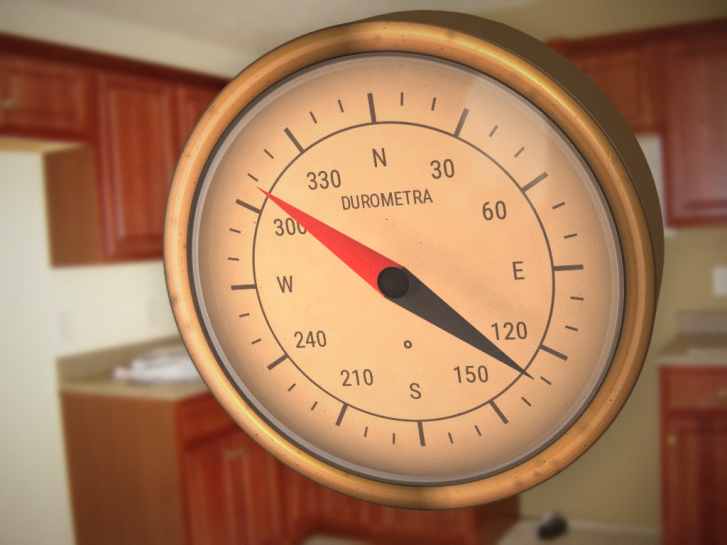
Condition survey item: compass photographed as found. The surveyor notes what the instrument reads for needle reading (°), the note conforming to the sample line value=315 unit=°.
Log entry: value=310 unit=°
